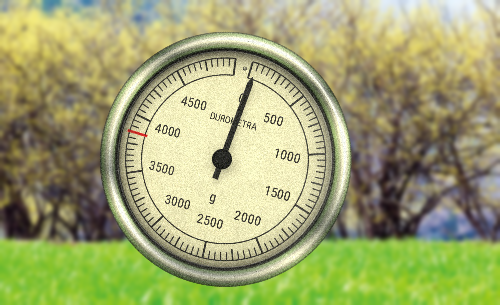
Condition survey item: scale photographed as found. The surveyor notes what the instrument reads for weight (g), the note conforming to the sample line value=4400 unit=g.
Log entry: value=50 unit=g
